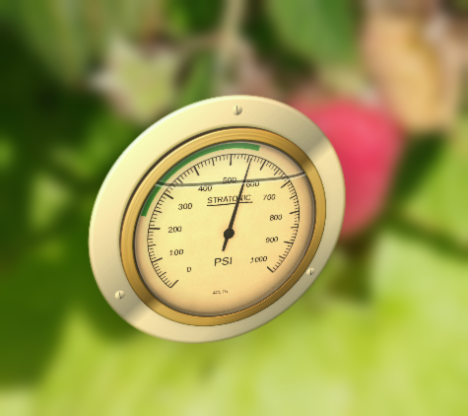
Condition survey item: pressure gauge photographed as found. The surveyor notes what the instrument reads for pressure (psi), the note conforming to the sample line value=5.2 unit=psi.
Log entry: value=550 unit=psi
